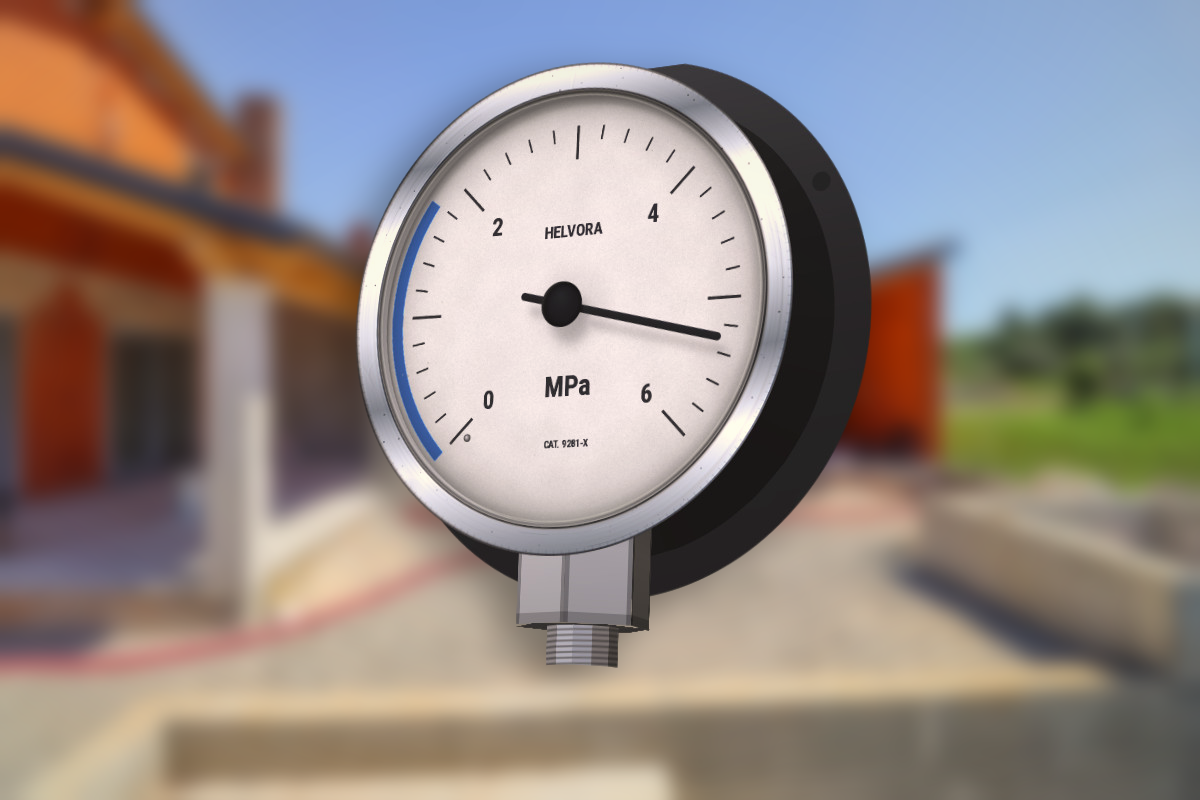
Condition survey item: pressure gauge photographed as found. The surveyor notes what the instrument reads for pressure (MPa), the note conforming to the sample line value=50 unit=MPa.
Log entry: value=5.3 unit=MPa
